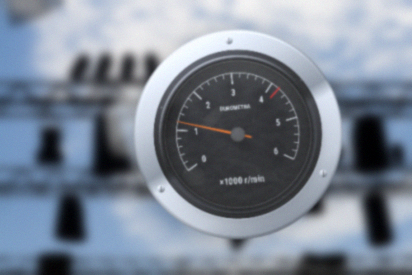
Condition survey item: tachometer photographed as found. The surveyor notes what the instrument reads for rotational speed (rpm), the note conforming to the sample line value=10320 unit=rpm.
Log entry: value=1200 unit=rpm
